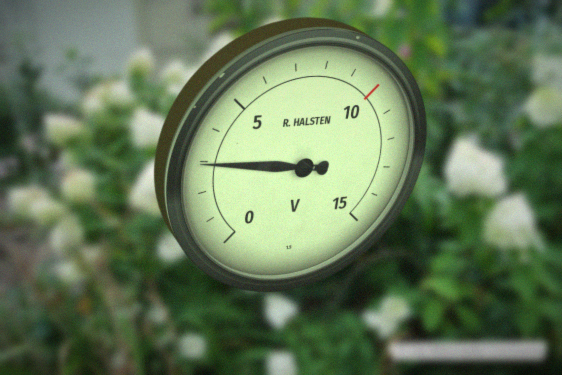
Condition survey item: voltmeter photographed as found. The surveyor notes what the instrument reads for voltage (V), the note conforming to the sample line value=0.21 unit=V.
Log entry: value=3 unit=V
